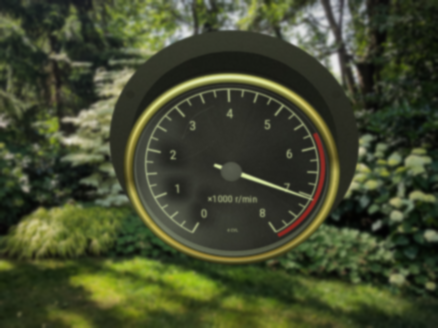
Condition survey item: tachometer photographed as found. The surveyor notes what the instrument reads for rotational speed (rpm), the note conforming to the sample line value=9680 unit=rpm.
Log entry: value=7000 unit=rpm
